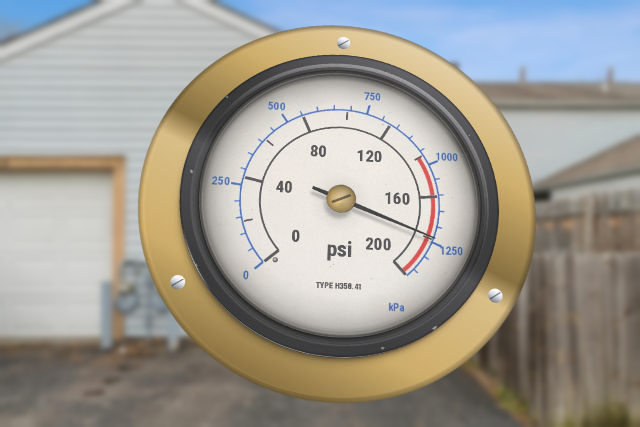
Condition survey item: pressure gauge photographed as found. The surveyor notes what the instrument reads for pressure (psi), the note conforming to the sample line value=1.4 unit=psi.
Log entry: value=180 unit=psi
